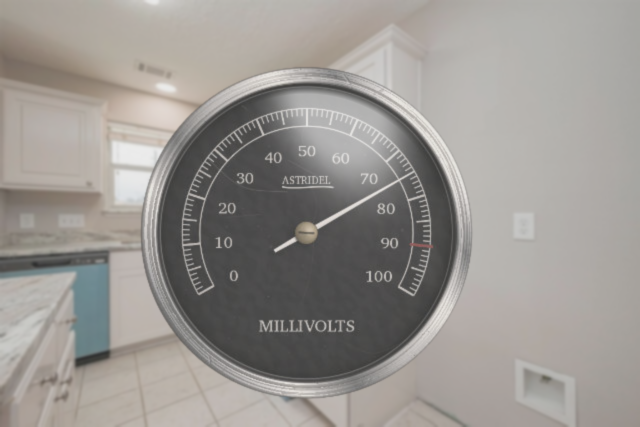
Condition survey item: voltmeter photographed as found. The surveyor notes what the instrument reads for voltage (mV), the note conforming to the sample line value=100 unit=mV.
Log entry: value=75 unit=mV
